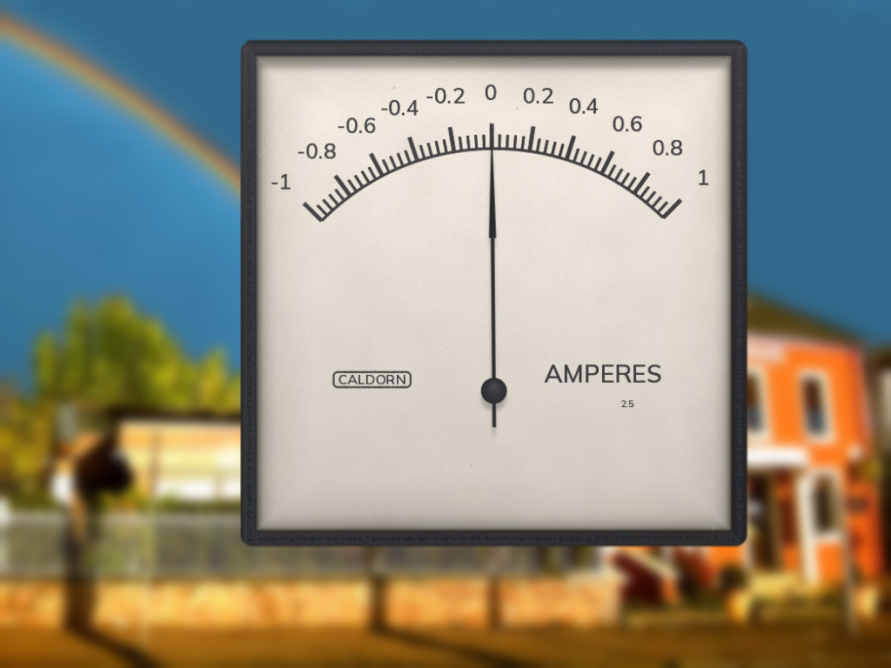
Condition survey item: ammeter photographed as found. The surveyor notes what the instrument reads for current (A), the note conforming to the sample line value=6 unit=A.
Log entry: value=0 unit=A
